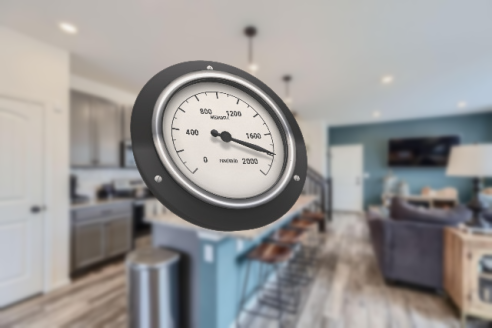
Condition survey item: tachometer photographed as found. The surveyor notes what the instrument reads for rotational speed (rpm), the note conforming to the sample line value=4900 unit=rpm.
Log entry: value=1800 unit=rpm
